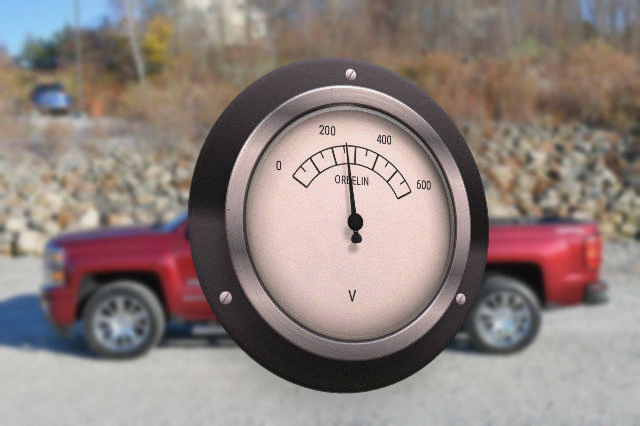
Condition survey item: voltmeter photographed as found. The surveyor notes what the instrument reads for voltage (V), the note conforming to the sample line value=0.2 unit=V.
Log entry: value=250 unit=V
